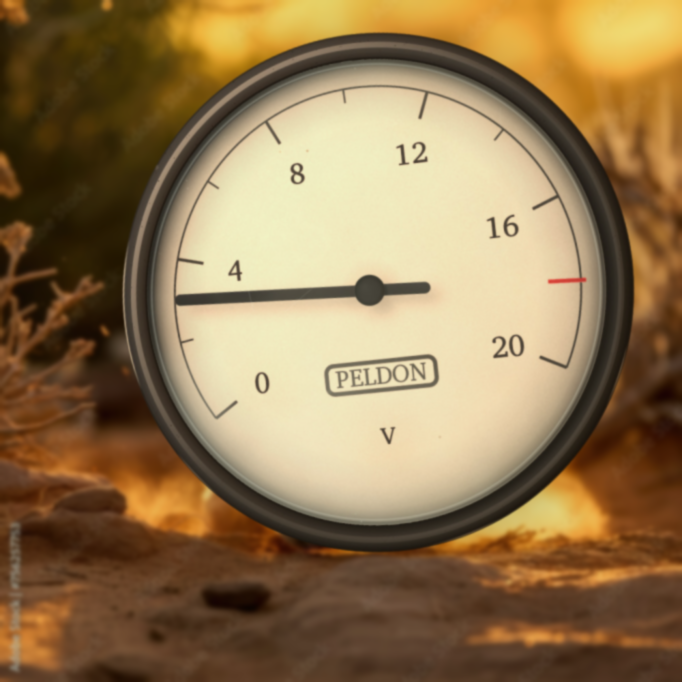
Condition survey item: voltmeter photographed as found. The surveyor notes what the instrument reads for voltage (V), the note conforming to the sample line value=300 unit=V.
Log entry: value=3 unit=V
